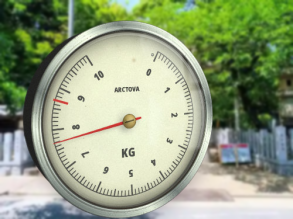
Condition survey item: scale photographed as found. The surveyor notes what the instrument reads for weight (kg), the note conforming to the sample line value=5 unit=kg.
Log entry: value=7.7 unit=kg
